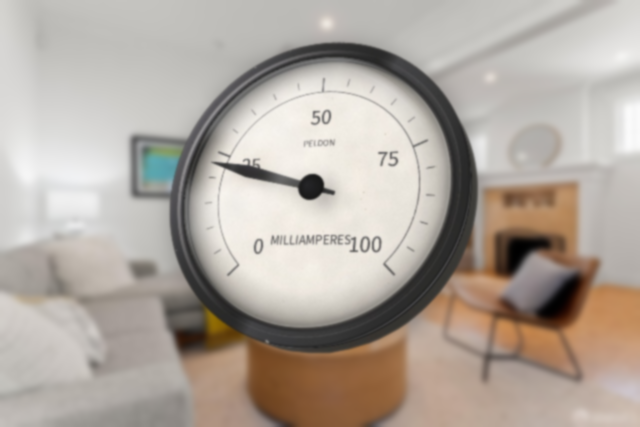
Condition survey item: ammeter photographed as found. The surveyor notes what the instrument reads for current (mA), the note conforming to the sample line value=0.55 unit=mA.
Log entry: value=22.5 unit=mA
